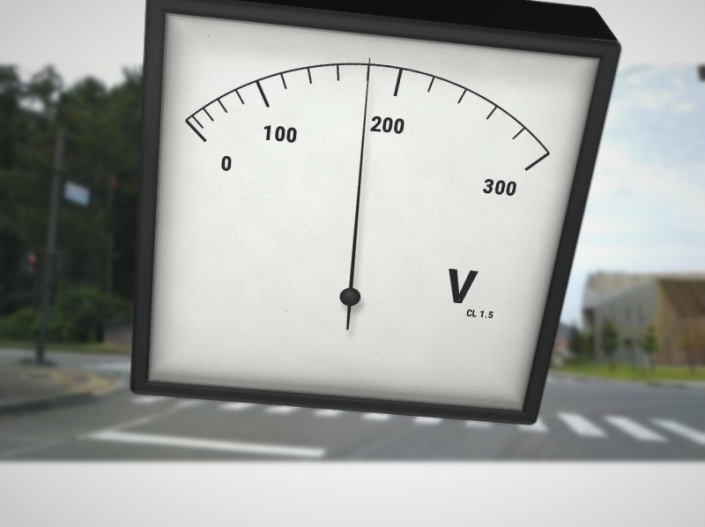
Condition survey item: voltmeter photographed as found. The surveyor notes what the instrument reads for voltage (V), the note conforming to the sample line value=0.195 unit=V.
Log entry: value=180 unit=V
